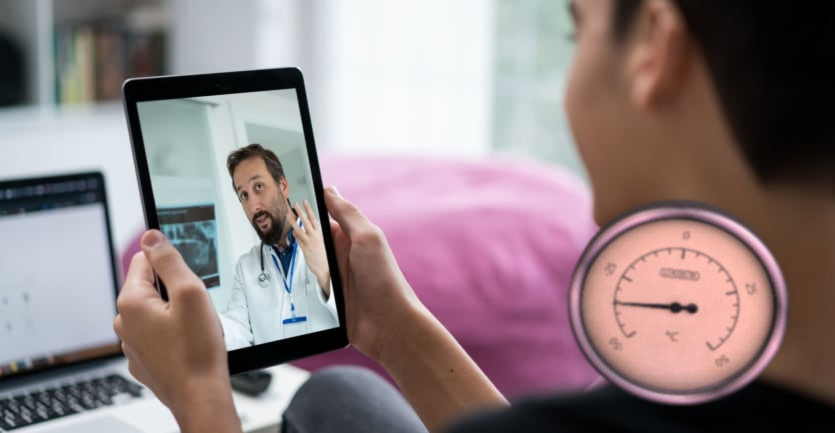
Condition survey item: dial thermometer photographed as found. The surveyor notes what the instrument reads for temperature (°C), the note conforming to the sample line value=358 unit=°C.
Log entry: value=-35 unit=°C
